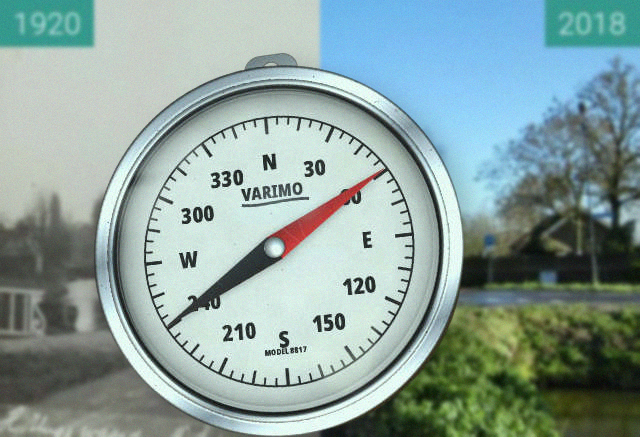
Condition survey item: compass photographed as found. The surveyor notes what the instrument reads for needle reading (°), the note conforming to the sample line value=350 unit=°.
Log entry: value=60 unit=°
